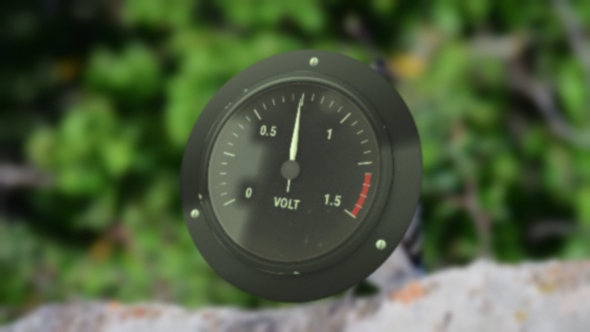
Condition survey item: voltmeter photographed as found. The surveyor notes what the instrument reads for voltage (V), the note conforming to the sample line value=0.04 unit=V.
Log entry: value=0.75 unit=V
